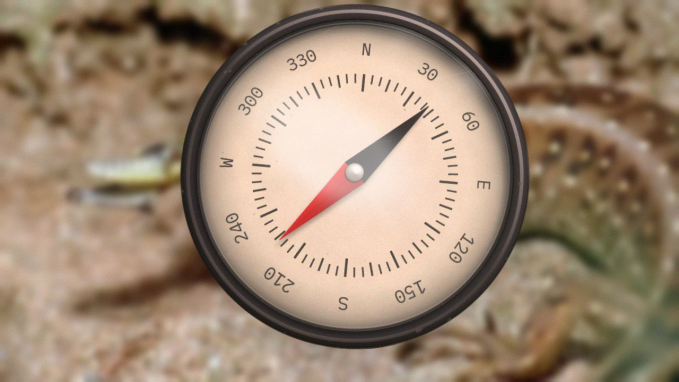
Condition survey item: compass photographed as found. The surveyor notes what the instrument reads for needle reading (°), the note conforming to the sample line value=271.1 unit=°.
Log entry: value=222.5 unit=°
